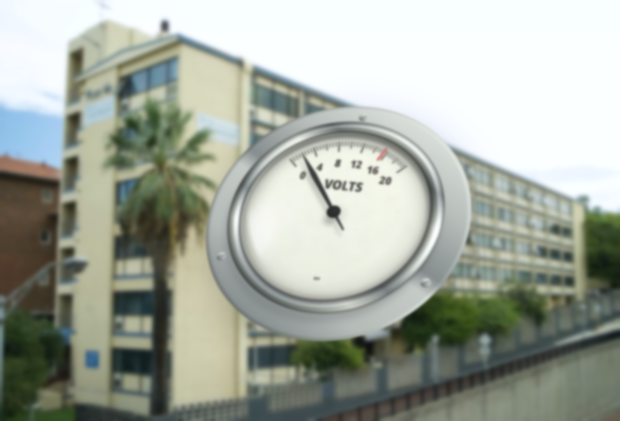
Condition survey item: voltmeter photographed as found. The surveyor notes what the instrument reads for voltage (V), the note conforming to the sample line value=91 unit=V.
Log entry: value=2 unit=V
